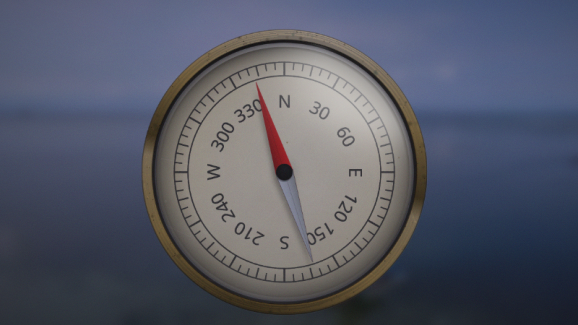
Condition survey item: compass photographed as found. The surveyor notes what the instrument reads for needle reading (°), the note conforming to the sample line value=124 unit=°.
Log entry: value=342.5 unit=°
